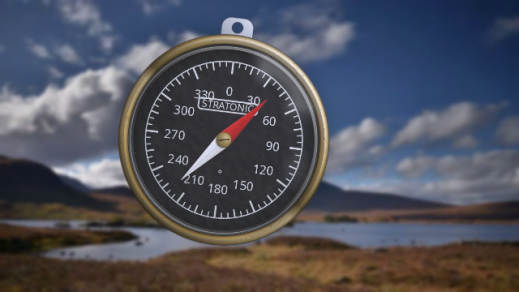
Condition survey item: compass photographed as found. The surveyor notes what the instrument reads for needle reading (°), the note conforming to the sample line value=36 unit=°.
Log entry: value=40 unit=°
